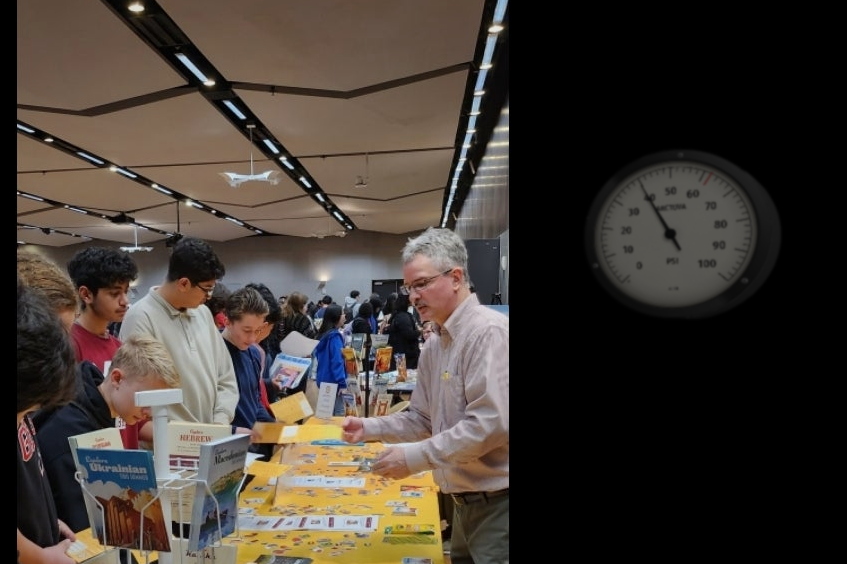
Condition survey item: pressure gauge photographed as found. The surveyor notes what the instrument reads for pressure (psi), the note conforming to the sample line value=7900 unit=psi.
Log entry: value=40 unit=psi
